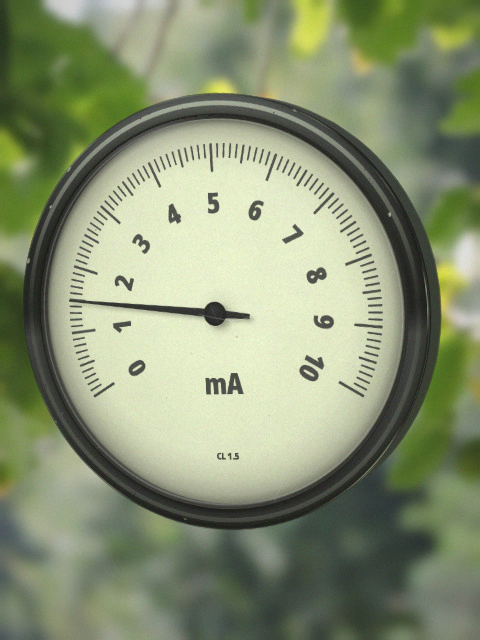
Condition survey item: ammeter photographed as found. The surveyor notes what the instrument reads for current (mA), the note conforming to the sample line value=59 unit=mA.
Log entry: value=1.5 unit=mA
